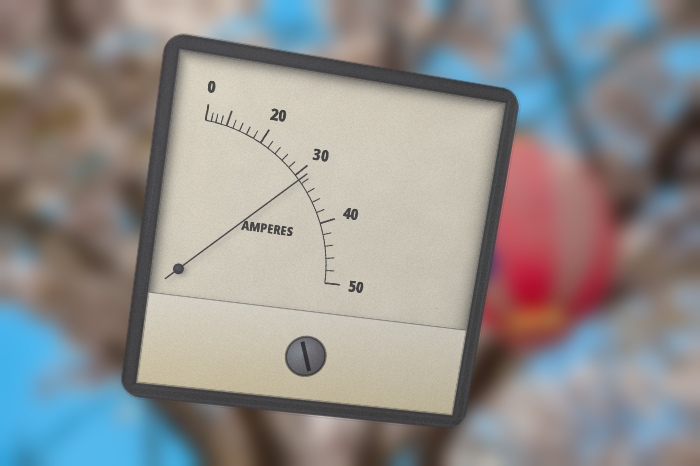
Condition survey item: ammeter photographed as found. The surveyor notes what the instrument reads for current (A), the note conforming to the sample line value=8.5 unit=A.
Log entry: value=31 unit=A
